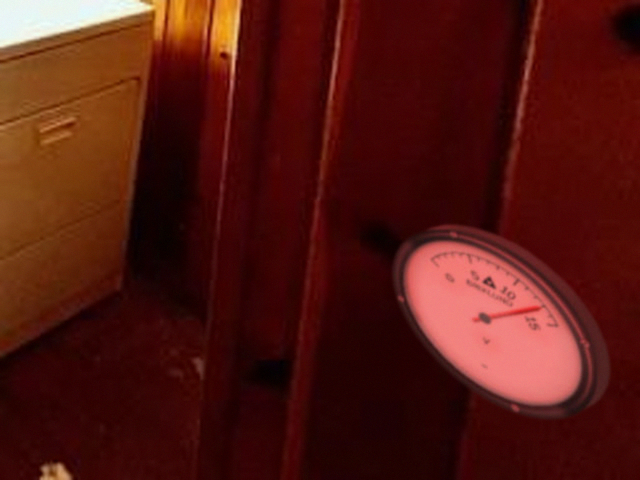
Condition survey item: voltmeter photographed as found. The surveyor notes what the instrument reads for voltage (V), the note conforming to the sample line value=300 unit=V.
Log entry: value=13 unit=V
